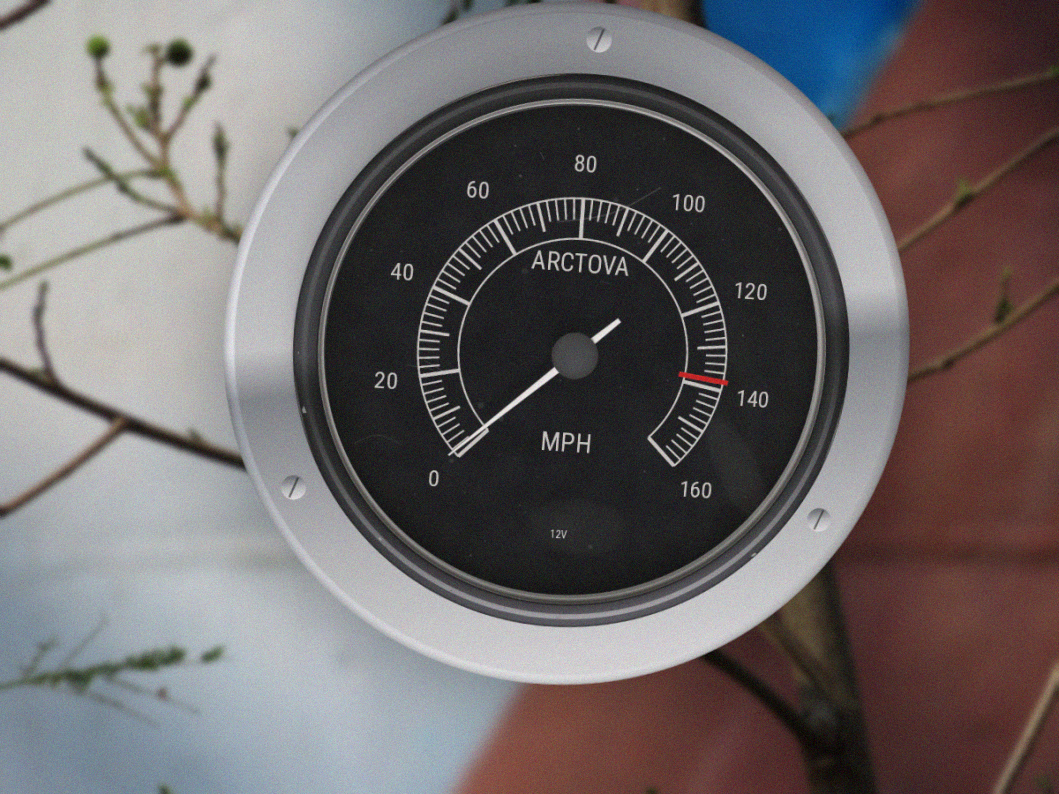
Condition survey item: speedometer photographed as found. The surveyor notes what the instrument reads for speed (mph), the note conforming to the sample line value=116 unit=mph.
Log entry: value=2 unit=mph
